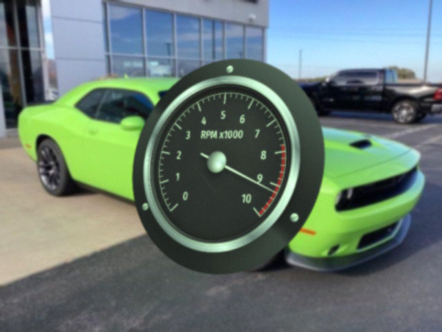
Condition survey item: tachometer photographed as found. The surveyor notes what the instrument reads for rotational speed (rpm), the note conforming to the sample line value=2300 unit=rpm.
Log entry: value=9200 unit=rpm
